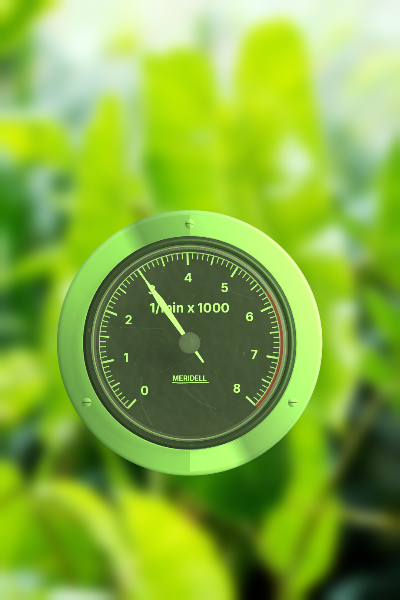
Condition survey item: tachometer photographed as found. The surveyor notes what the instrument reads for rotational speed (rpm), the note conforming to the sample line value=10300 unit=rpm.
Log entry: value=3000 unit=rpm
